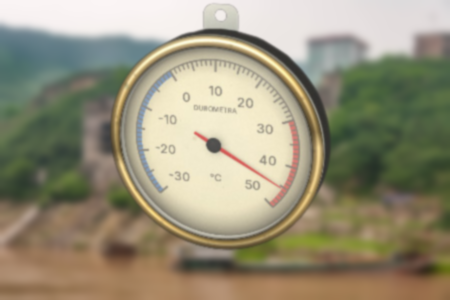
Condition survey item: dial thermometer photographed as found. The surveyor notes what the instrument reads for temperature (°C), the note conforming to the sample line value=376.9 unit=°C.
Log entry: value=45 unit=°C
